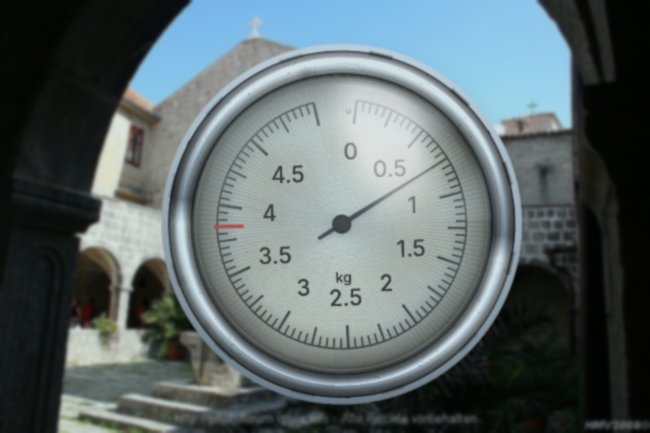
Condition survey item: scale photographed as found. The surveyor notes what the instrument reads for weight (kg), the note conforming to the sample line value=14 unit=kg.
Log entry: value=0.75 unit=kg
